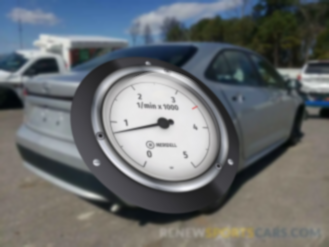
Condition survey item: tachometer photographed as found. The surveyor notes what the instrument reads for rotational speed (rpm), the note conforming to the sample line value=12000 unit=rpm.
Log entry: value=750 unit=rpm
